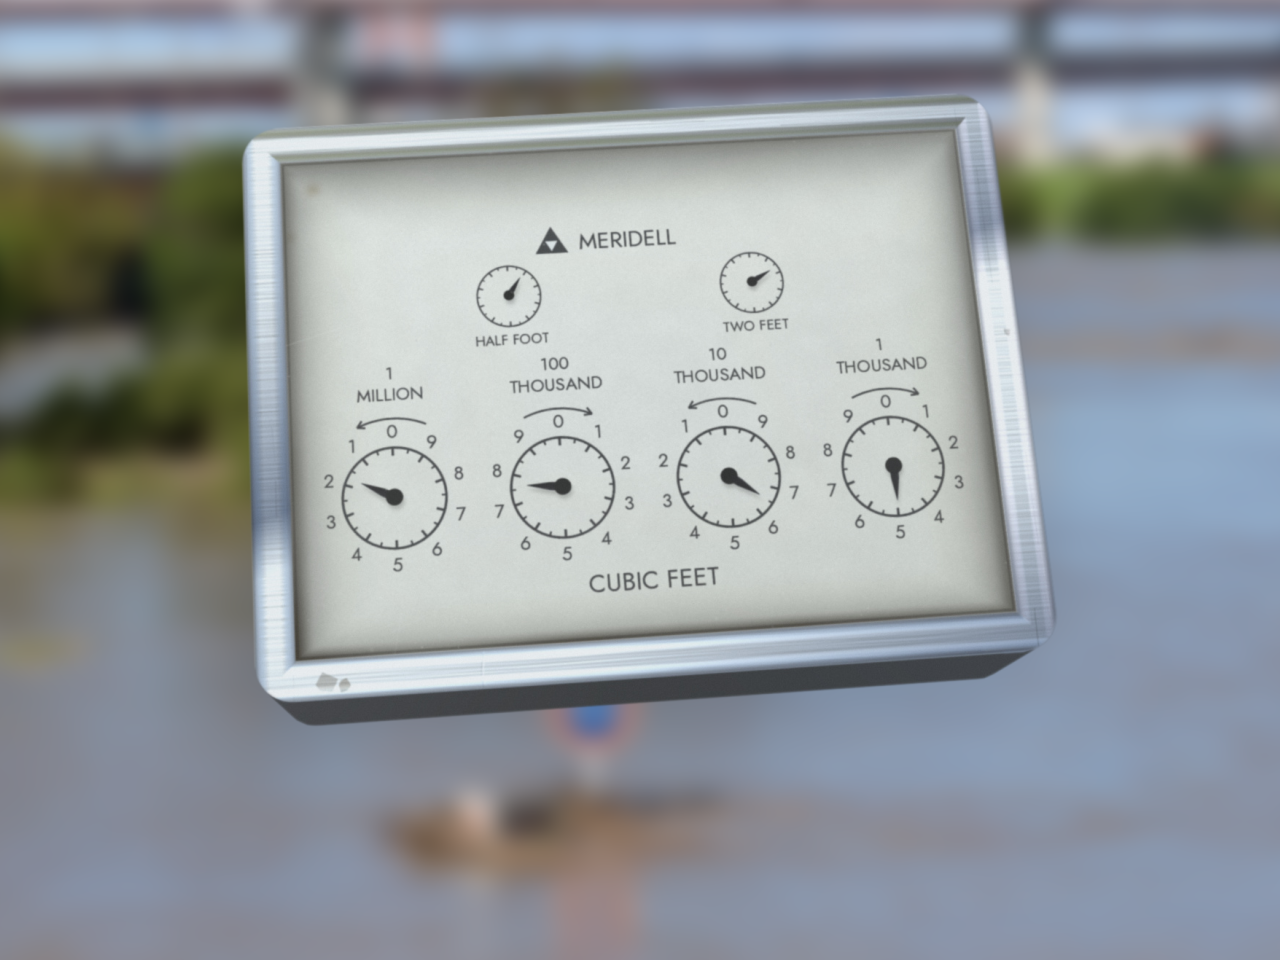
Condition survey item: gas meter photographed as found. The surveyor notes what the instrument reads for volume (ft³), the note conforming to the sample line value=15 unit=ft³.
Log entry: value=176500 unit=ft³
